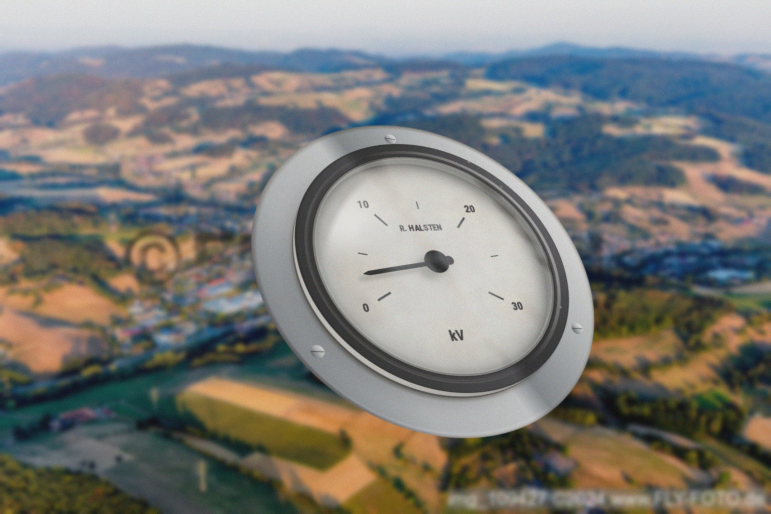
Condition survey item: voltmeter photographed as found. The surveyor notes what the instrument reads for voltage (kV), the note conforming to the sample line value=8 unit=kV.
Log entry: value=2.5 unit=kV
